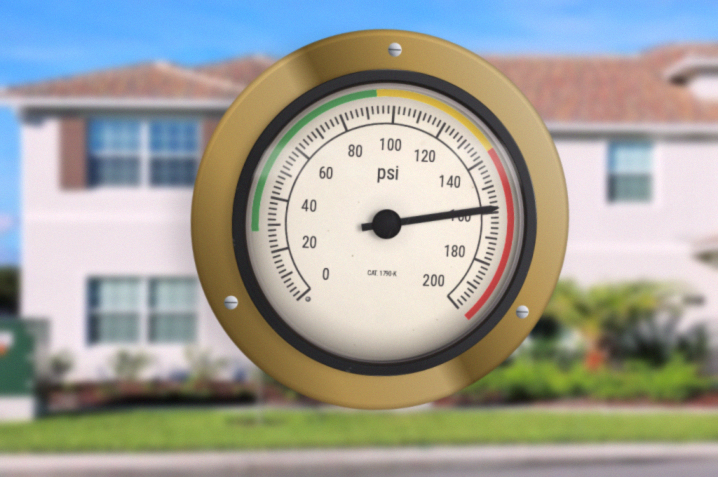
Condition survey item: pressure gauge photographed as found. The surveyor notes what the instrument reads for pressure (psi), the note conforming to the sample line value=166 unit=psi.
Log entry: value=158 unit=psi
